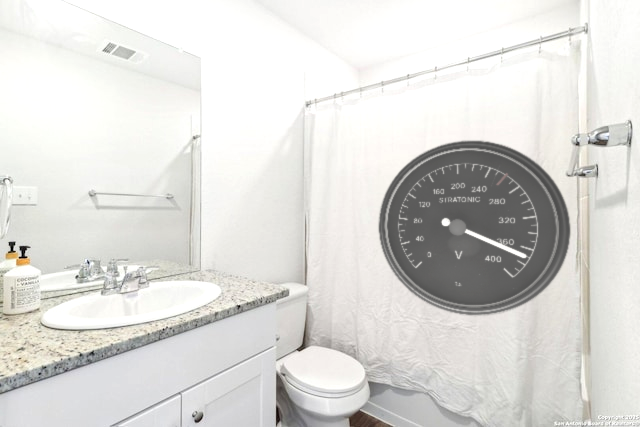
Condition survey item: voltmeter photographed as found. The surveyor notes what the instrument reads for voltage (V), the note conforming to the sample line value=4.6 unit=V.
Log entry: value=370 unit=V
